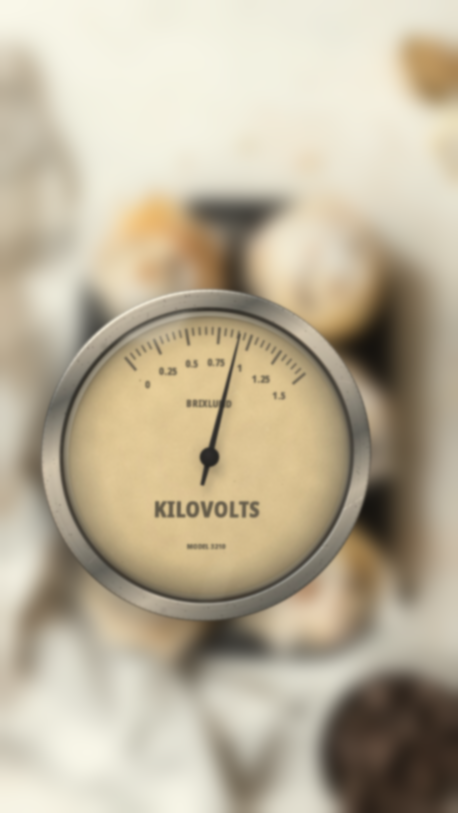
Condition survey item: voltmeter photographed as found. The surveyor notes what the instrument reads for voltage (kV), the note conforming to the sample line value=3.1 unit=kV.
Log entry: value=0.9 unit=kV
